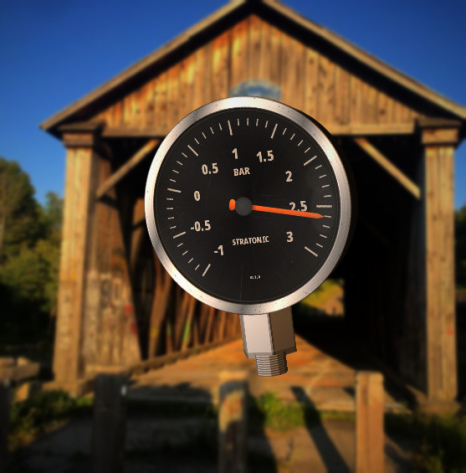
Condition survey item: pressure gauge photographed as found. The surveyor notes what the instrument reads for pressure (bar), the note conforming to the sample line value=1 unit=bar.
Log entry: value=2.6 unit=bar
